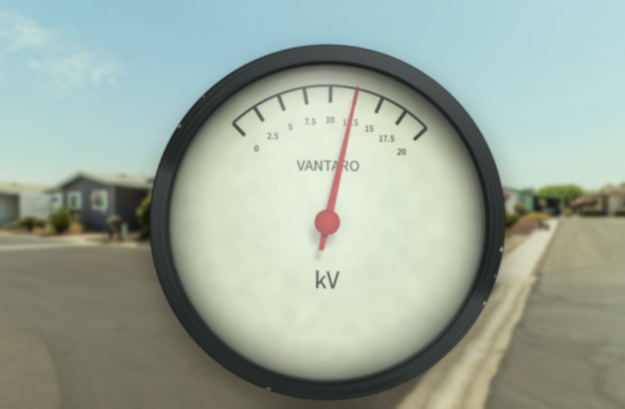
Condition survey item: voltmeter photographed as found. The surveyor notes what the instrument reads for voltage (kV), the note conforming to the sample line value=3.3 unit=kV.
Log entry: value=12.5 unit=kV
